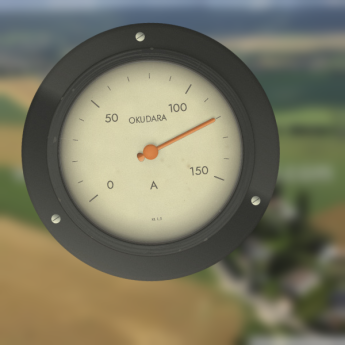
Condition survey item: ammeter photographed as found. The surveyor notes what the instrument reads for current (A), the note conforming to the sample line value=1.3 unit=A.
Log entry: value=120 unit=A
